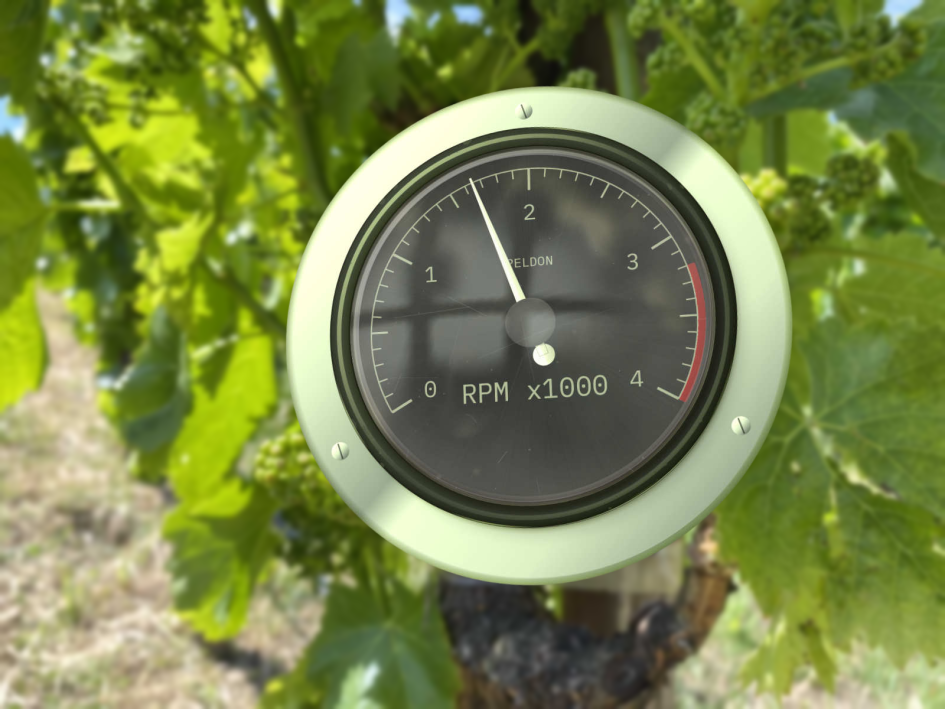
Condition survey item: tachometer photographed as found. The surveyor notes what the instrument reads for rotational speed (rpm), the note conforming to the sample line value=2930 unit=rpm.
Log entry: value=1650 unit=rpm
